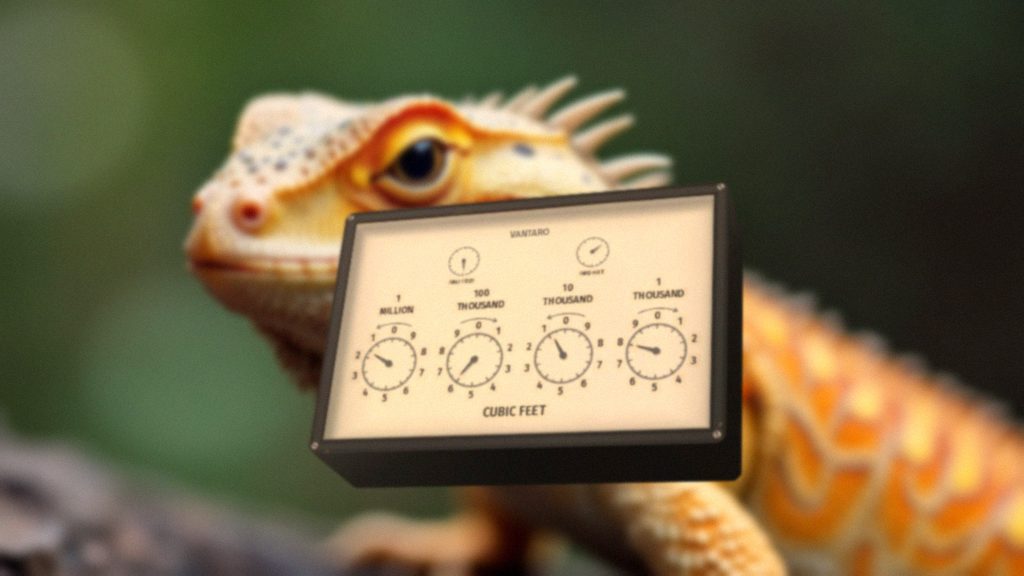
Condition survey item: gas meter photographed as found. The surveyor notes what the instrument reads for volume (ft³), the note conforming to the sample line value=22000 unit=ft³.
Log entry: value=160800 unit=ft³
